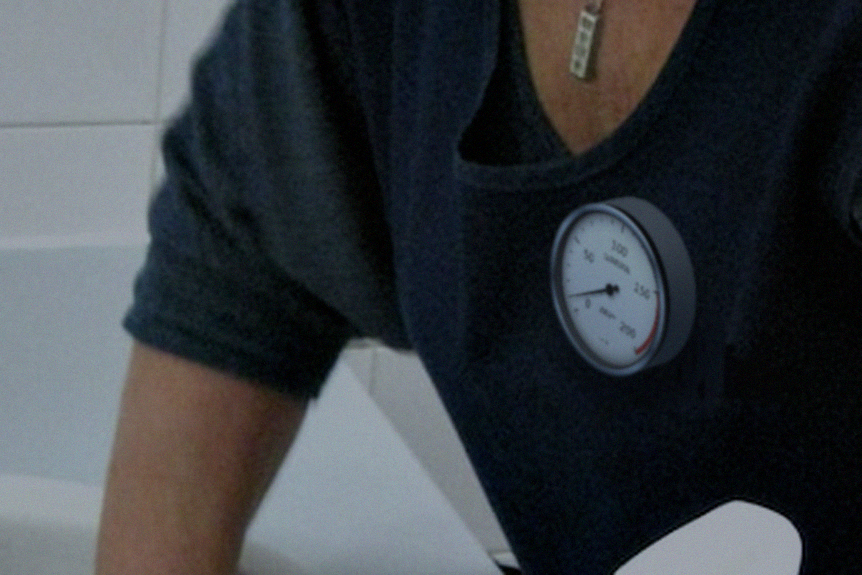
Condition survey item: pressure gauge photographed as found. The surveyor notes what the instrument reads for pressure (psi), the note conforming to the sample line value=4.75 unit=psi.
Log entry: value=10 unit=psi
